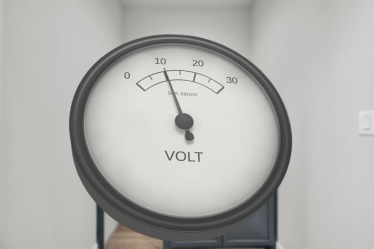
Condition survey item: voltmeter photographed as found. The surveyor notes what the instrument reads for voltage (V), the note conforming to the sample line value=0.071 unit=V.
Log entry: value=10 unit=V
